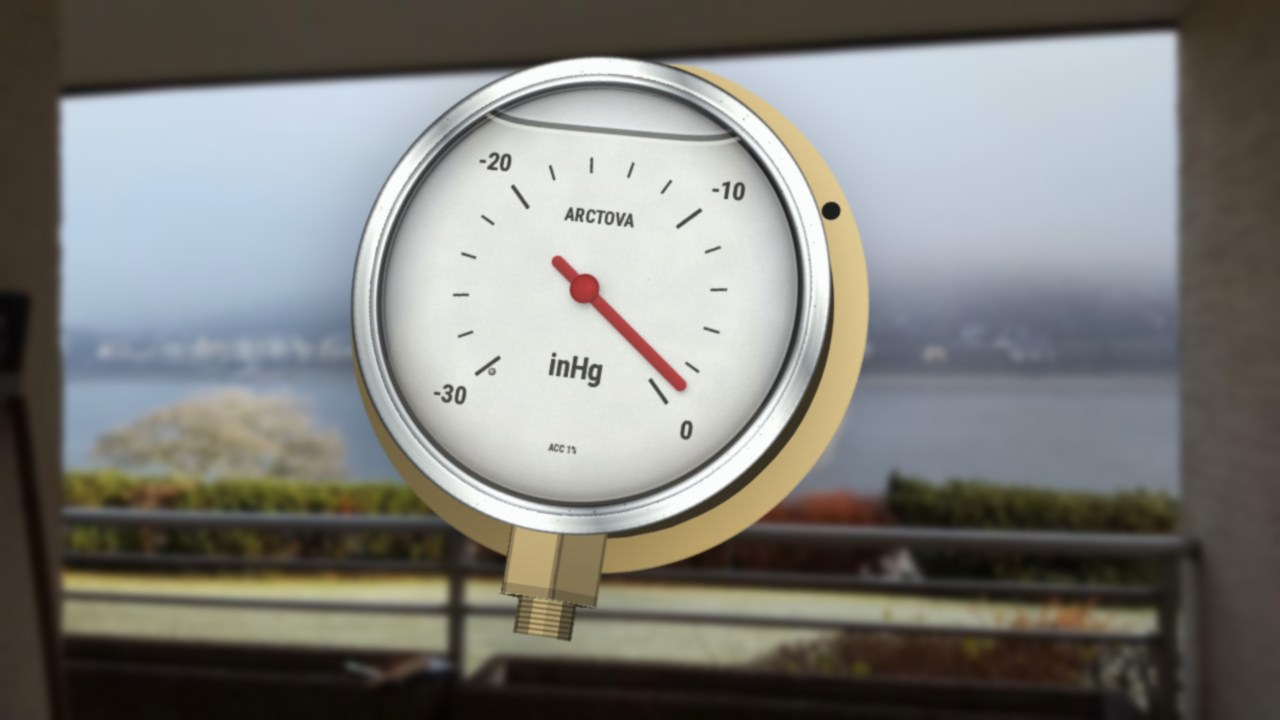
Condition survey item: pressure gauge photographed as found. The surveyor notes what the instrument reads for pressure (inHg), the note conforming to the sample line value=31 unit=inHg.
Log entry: value=-1 unit=inHg
